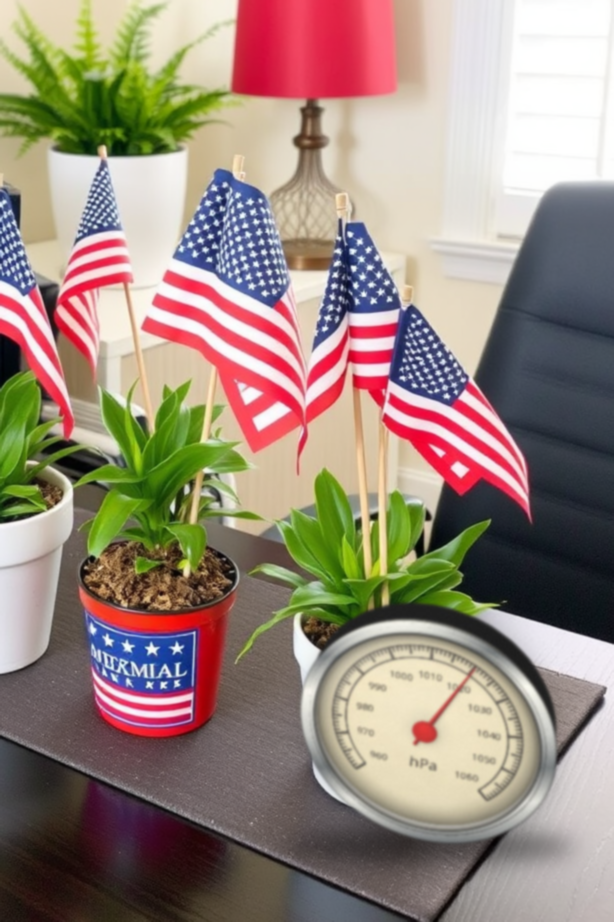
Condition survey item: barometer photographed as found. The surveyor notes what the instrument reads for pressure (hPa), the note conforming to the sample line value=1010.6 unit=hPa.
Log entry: value=1020 unit=hPa
